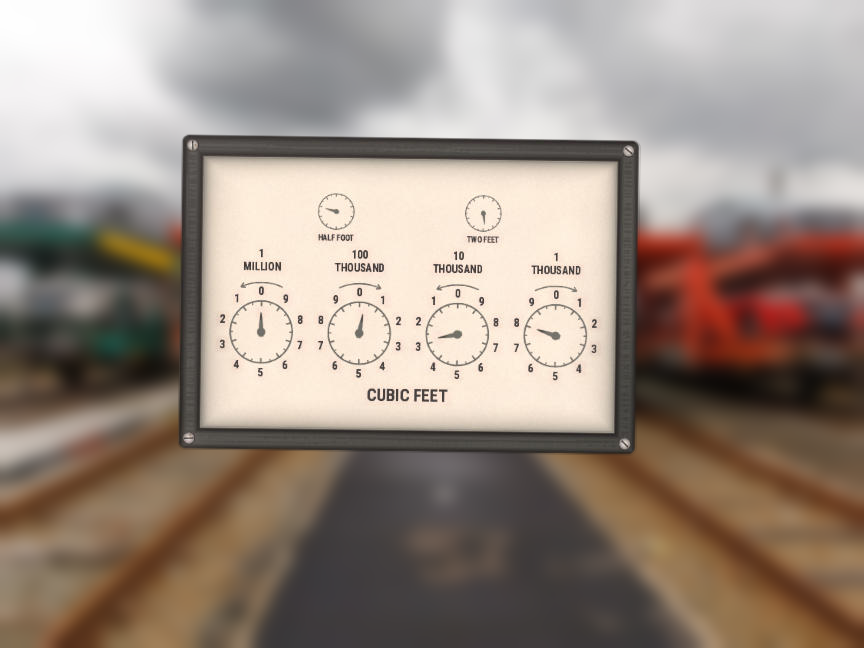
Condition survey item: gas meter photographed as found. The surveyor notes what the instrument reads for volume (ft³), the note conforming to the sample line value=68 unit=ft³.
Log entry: value=2800 unit=ft³
